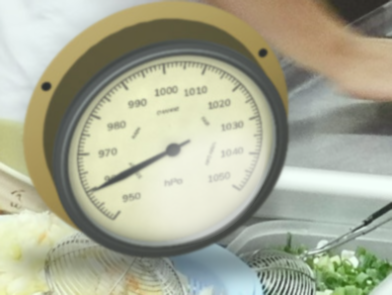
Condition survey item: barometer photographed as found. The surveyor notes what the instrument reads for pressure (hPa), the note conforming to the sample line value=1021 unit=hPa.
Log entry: value=960 unit=hPa
